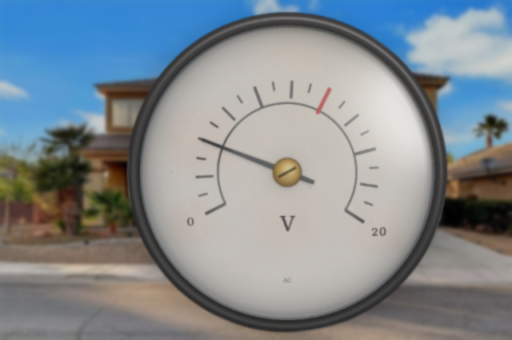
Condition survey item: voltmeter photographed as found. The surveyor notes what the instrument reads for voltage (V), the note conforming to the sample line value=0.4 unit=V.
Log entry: value=4 unit=V
